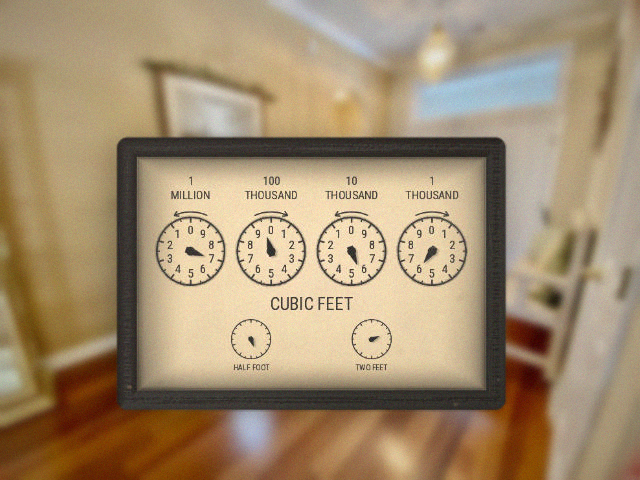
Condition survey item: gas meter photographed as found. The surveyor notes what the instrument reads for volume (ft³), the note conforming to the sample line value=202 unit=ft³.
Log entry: value=695600 unit=ft³
